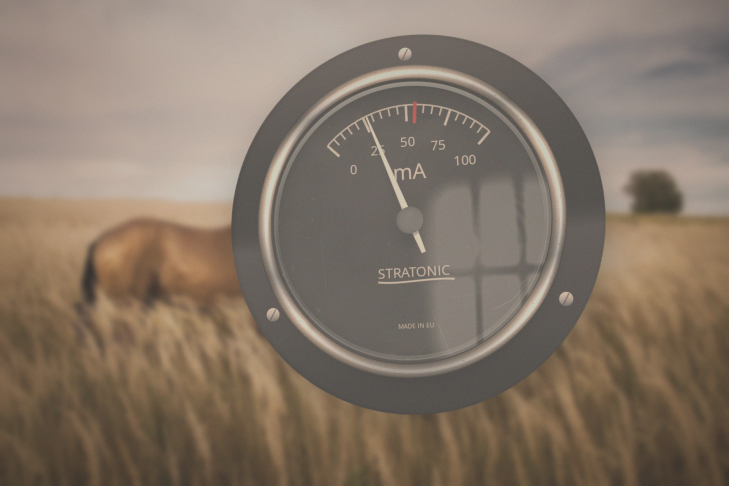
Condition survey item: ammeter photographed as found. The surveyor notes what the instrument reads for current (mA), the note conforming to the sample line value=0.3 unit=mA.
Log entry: value=27.5 unit=mA
